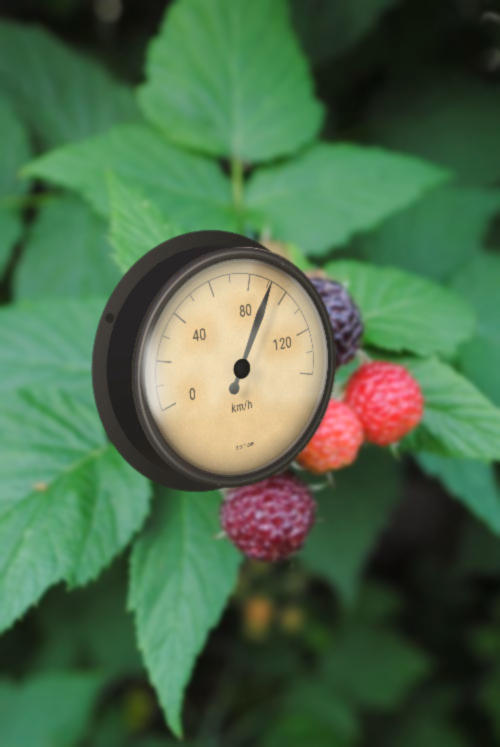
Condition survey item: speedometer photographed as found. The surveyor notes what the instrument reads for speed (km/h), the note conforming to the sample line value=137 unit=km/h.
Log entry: value=90 unit=km/h
